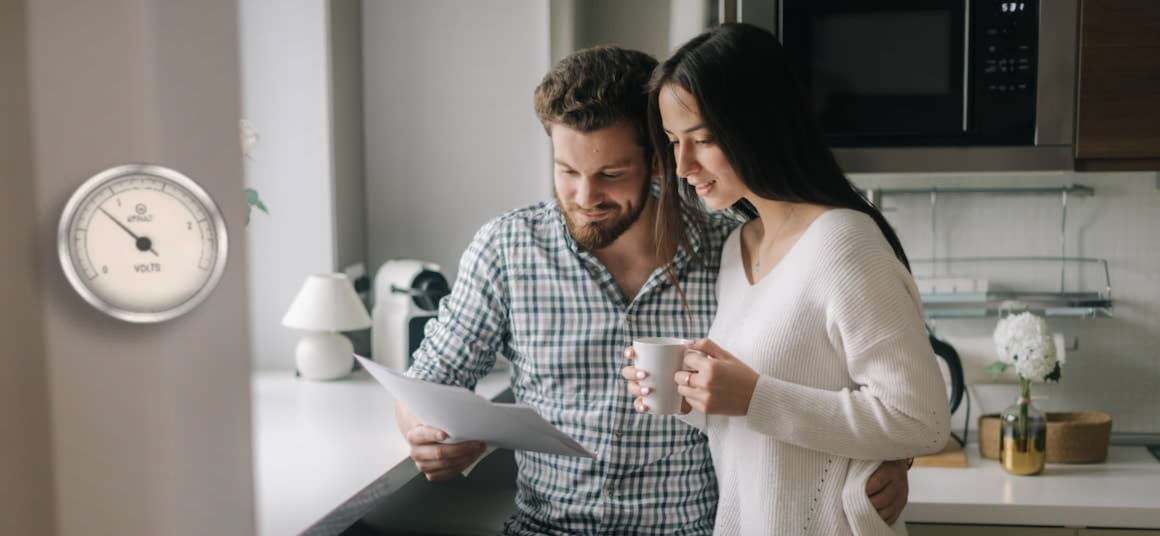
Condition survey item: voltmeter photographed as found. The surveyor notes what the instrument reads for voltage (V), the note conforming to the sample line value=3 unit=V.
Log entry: value=0.8 unit=V
